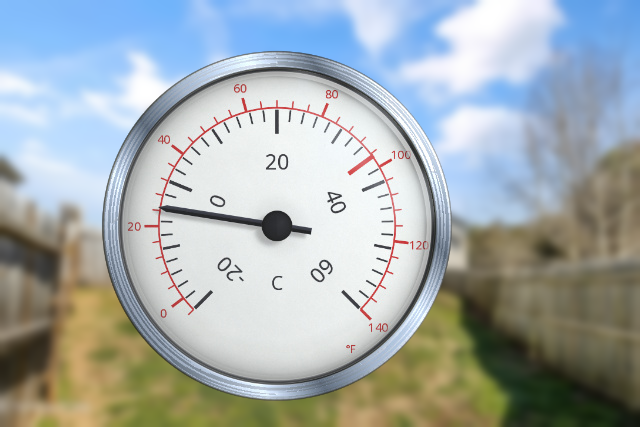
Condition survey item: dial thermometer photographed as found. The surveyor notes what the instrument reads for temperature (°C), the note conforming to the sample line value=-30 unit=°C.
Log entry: value=-4 unit=°C
